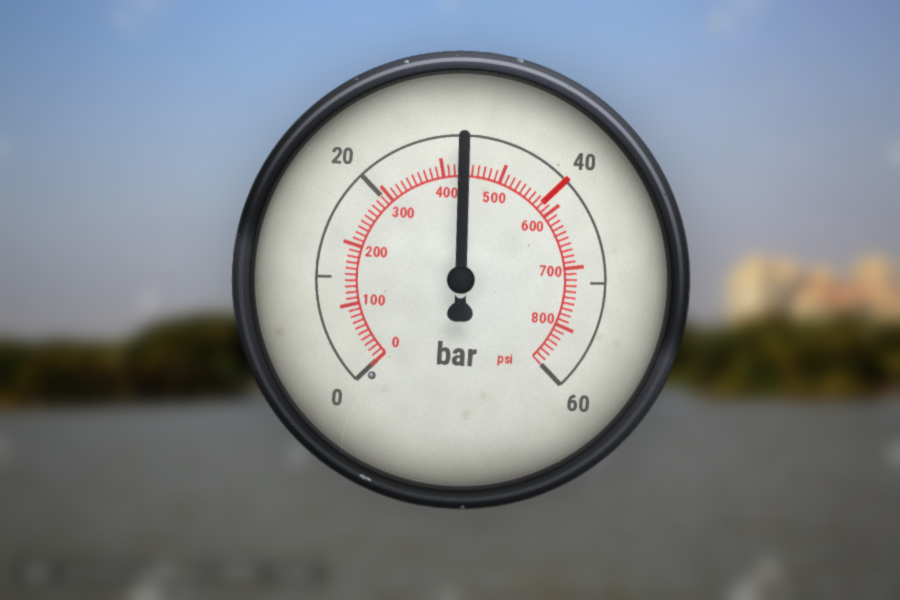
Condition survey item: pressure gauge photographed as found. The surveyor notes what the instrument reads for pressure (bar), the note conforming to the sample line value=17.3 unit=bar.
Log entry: value=30 unit=bar
